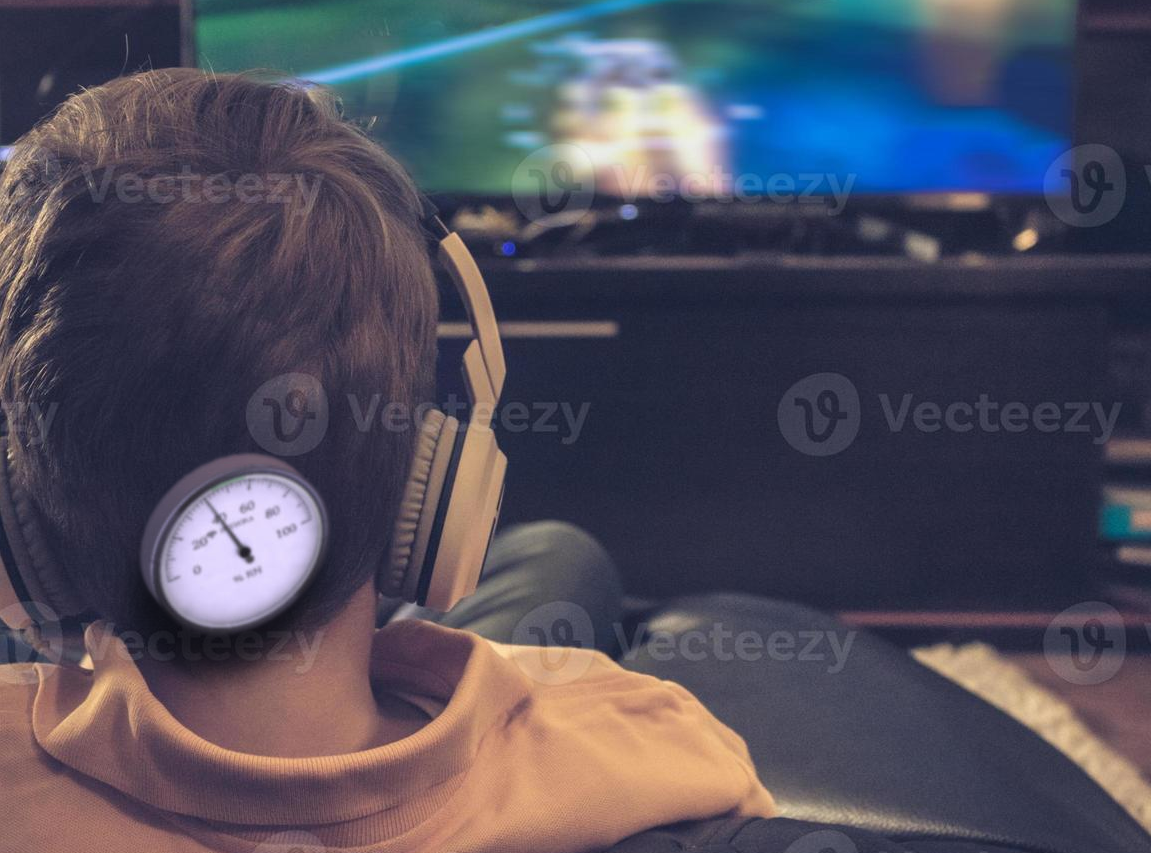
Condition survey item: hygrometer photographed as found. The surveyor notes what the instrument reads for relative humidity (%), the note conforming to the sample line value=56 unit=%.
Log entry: value=40 unit=%
